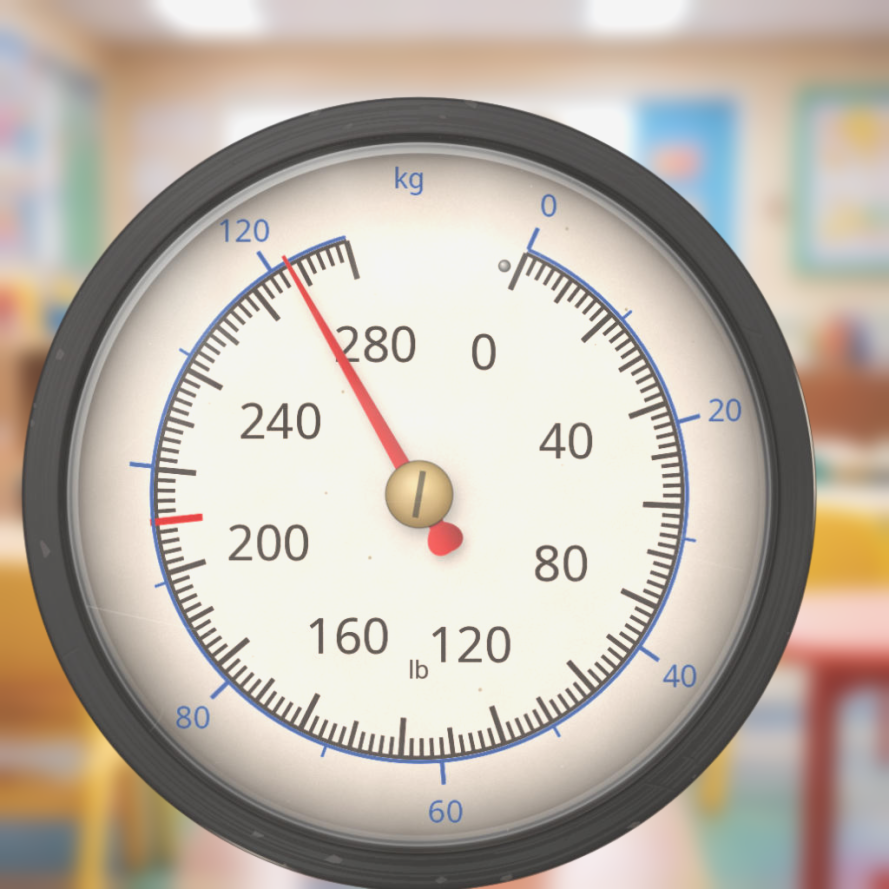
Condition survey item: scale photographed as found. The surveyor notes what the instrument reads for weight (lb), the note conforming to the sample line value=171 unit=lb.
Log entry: value=268 unit=lb
